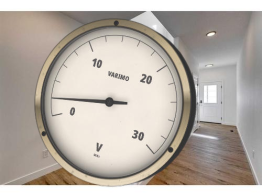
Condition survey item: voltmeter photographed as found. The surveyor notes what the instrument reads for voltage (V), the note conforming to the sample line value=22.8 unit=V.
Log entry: value=2 unit=V
